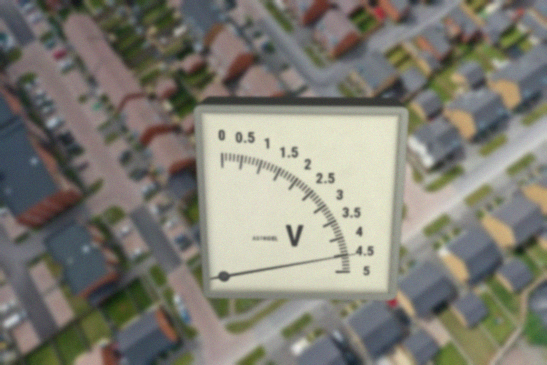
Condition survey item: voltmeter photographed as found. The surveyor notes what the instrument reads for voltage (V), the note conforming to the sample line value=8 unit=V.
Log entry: value=4.5 unit=V
